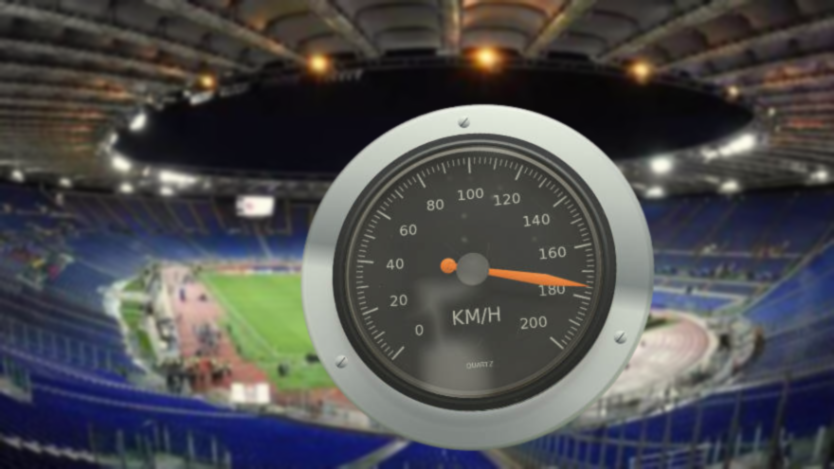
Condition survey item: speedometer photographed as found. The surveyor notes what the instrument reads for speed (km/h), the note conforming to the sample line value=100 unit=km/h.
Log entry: value=176 unit=km/h
